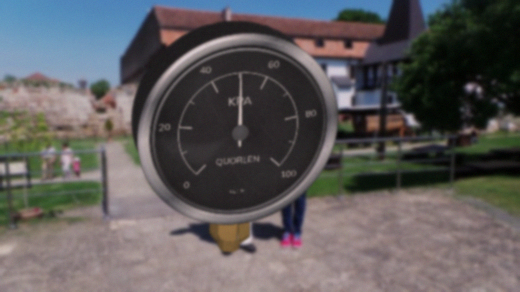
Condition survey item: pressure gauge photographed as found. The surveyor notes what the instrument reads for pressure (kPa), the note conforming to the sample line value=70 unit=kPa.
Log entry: value=50 unit=kPa
